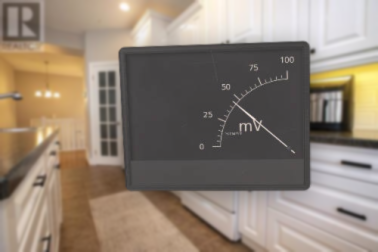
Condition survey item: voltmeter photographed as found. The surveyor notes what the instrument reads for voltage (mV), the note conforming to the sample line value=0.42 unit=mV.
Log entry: value=45 unit=mV
